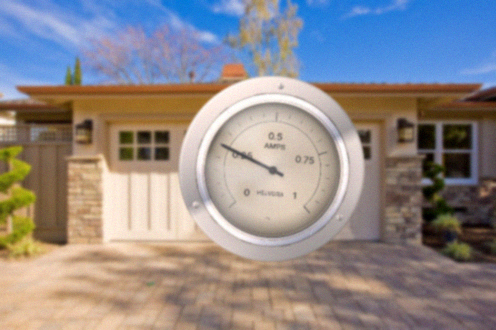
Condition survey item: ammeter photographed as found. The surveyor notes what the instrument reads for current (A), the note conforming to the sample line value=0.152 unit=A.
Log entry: value=0.25 unit=A
